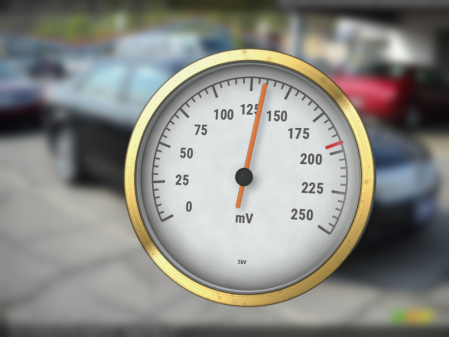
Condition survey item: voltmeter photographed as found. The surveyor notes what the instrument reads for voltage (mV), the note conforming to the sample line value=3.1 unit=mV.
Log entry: value=135 unit=mV
